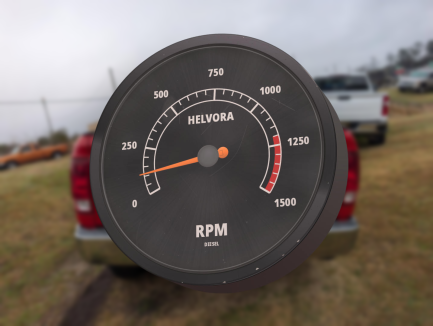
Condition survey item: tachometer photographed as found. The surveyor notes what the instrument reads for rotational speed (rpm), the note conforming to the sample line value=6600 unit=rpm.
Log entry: value=100 unit=rpm
